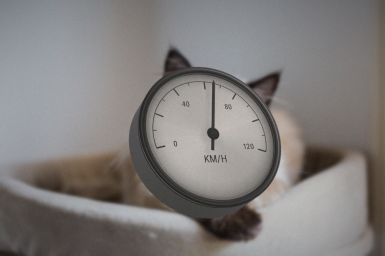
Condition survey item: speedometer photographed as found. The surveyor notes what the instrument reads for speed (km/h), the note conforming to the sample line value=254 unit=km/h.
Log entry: value=65 unit=km/h
